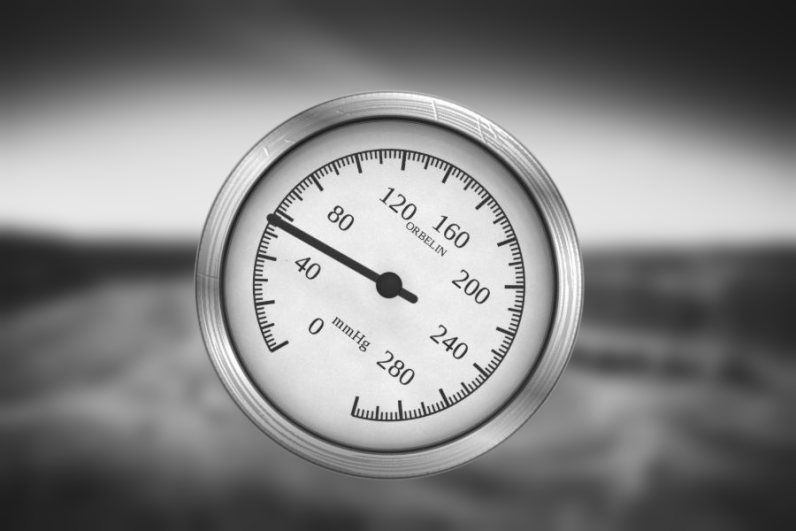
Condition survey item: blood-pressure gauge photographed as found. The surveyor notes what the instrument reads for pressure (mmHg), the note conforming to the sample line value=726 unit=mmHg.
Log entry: value=56 unit=mmHg
